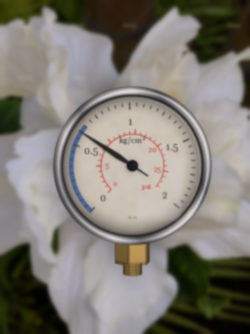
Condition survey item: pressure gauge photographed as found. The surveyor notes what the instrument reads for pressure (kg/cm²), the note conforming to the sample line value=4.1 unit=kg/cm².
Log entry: value=0.6 unit=kg/cm²
